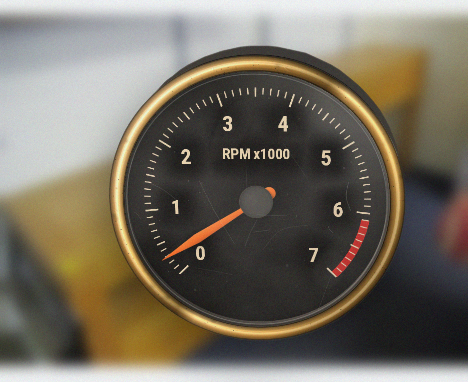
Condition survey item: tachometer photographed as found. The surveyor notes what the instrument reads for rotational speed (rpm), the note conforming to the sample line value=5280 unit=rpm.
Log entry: value=300 unit=rpm
